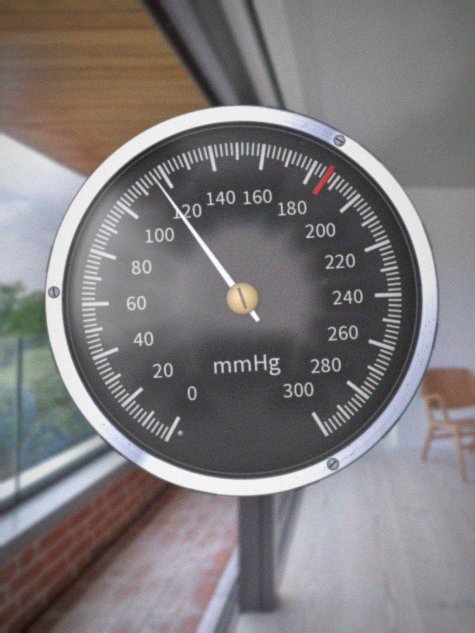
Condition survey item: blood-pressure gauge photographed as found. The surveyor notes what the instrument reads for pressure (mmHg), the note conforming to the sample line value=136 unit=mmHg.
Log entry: value=116 unit=mmHg
